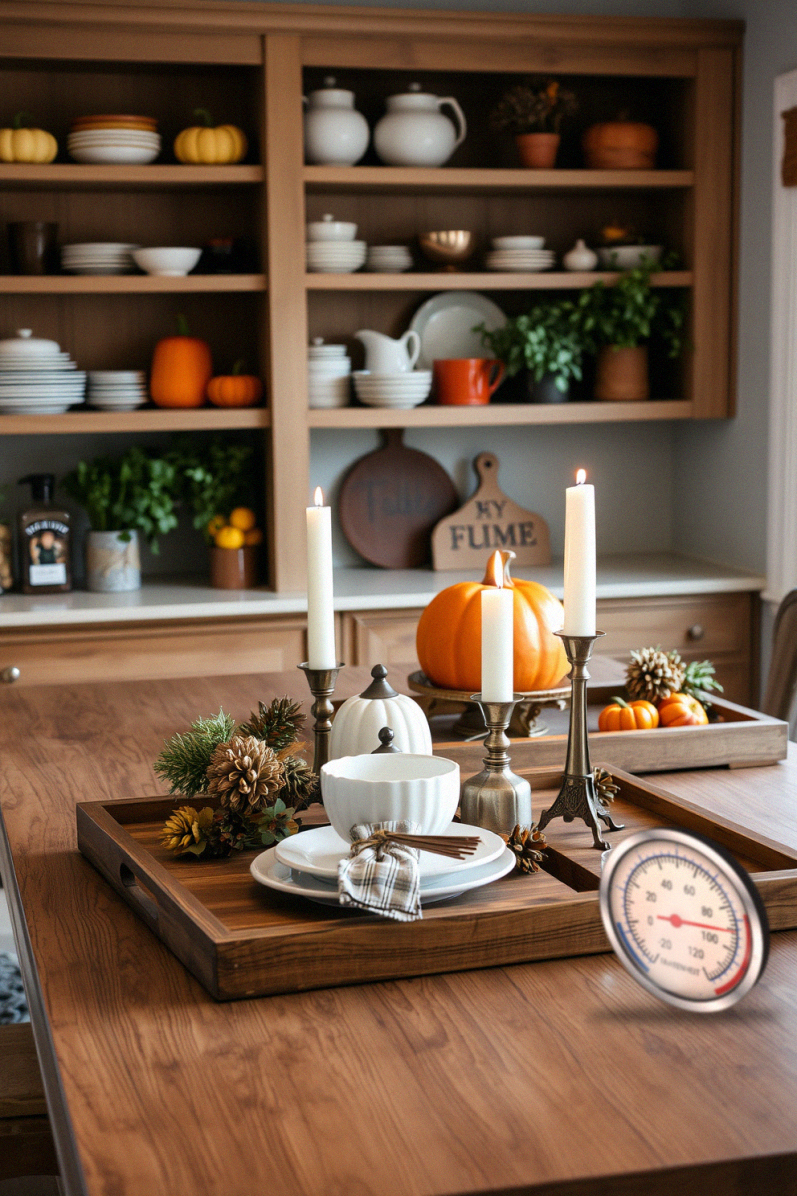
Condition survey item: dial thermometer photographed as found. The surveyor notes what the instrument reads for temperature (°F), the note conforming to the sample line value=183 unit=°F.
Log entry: value=90 unit=°F
